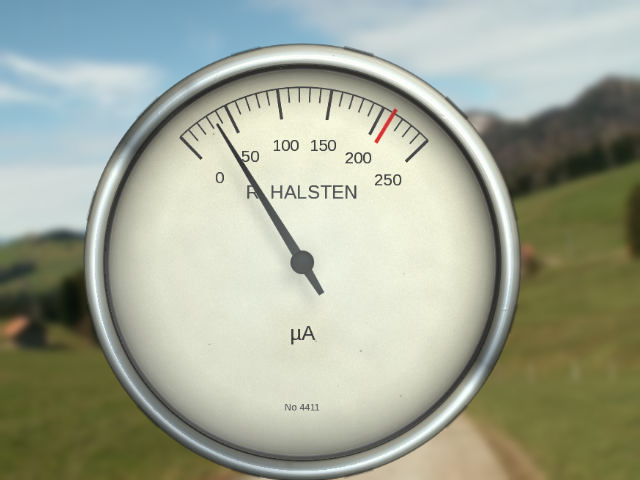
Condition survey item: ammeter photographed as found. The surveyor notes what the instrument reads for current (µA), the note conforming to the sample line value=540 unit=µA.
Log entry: value=35 unit=µA
